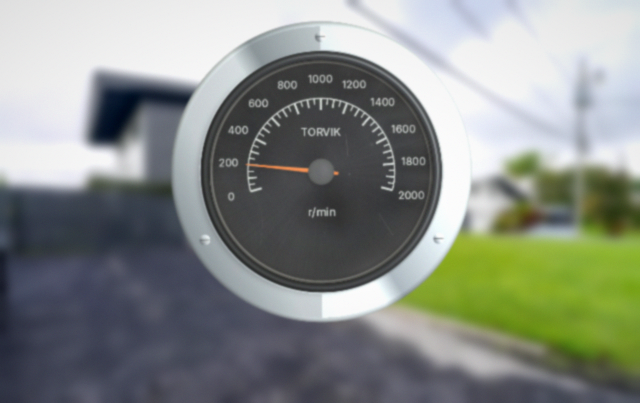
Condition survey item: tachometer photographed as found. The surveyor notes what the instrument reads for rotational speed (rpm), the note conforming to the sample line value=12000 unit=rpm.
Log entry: value=200 unit=rpm
